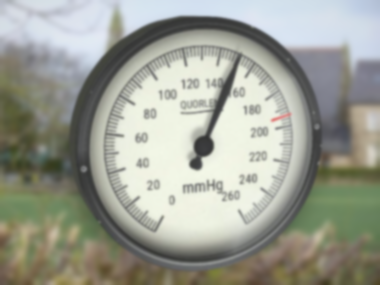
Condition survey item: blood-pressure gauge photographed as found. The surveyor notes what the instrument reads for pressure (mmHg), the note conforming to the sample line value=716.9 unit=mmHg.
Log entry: value=150 unit=mmHg
